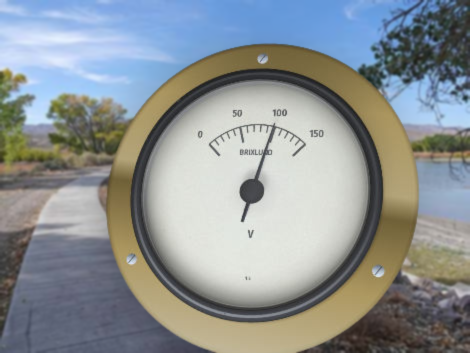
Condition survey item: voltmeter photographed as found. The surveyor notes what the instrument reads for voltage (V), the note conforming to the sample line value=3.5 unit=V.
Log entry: value=100 unit=V
